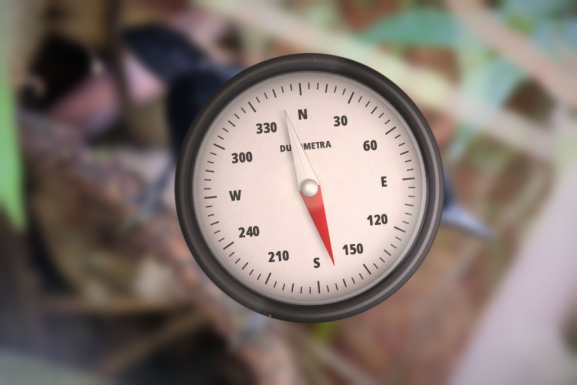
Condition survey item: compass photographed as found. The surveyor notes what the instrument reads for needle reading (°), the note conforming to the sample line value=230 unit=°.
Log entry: value=167.5 unit=°
